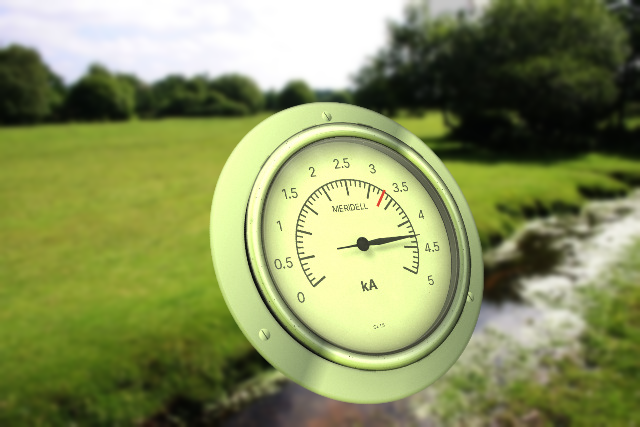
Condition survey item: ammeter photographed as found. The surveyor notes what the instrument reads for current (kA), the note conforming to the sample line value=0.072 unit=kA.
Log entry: value=4.3 unit=kA
